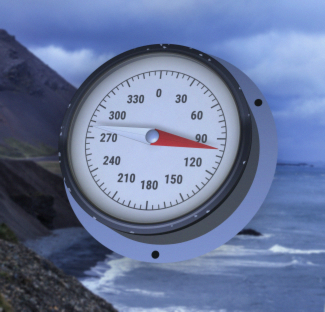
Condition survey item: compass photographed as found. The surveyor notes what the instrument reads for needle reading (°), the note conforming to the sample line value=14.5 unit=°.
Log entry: value=100 unit=°
